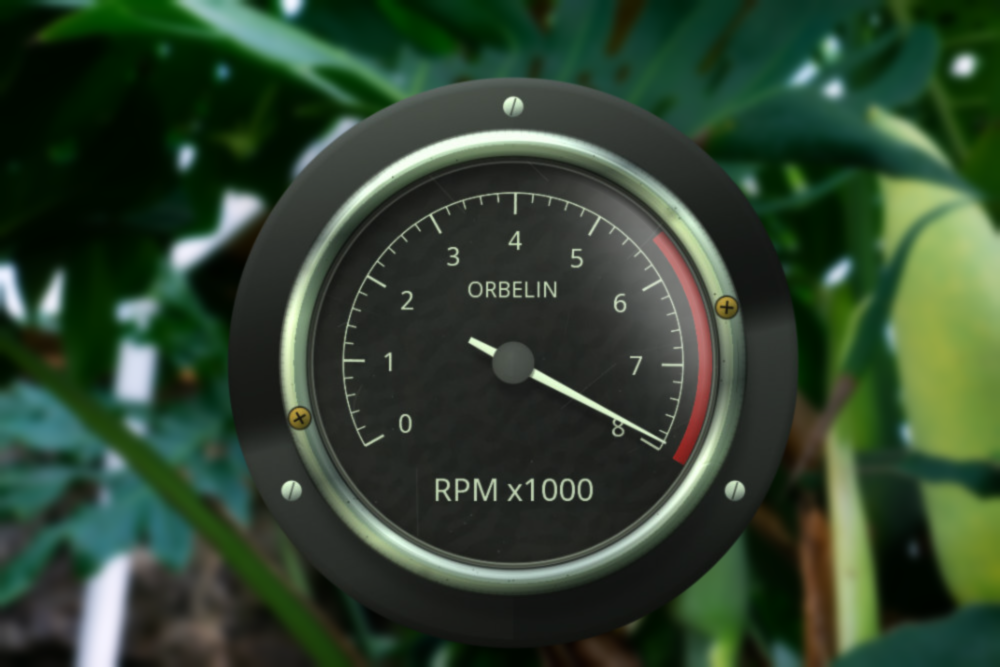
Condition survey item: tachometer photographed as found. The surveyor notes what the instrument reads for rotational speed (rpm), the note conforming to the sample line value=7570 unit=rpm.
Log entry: value=7900 unit=rpm
